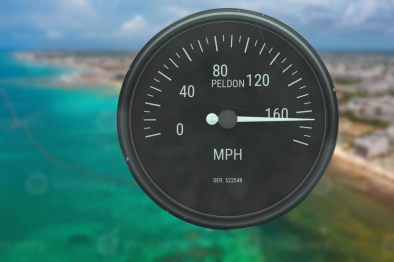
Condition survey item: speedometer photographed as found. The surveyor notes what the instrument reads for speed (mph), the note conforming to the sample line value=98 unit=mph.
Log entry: value=165 unit=mph
